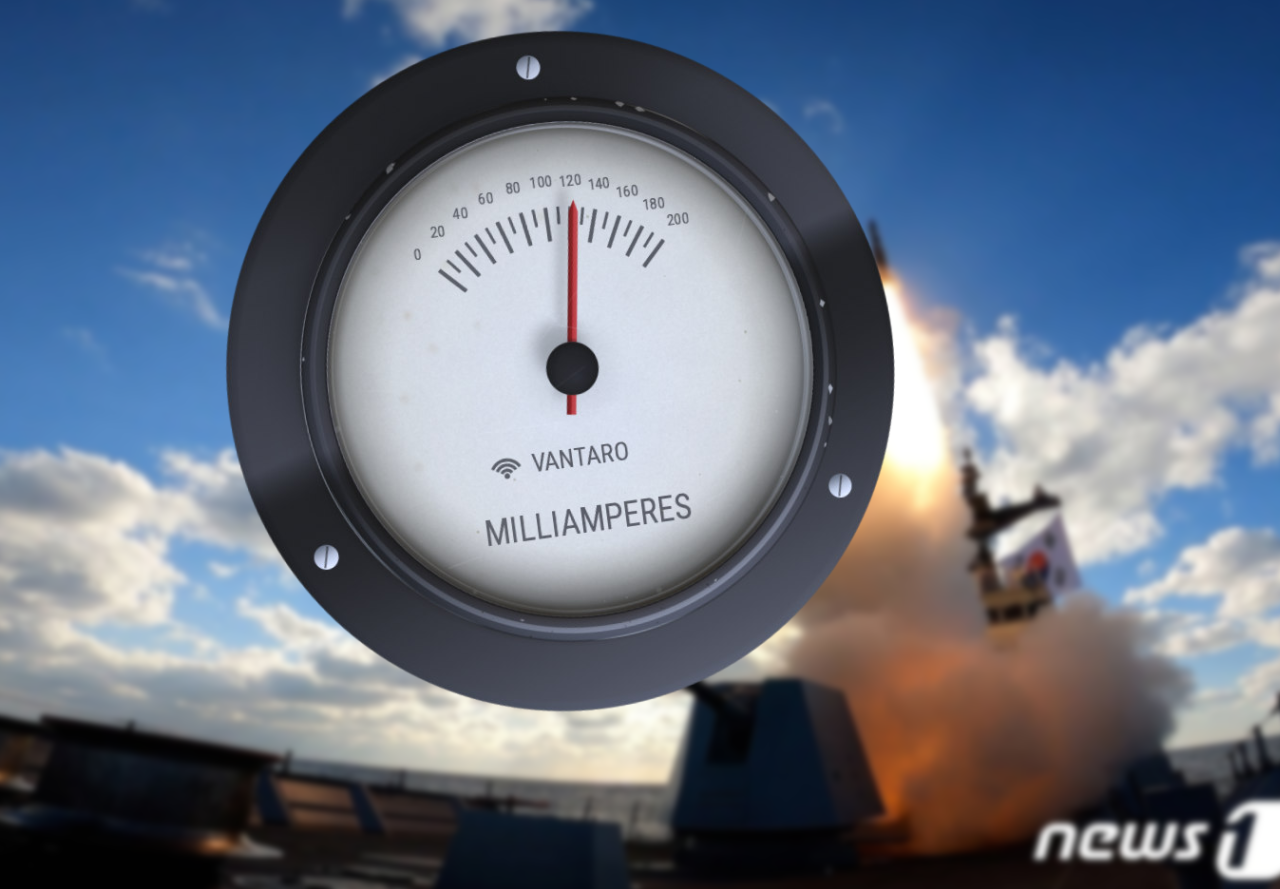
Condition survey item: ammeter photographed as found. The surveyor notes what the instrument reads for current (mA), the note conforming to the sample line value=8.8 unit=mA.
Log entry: value=120 unit=mA
